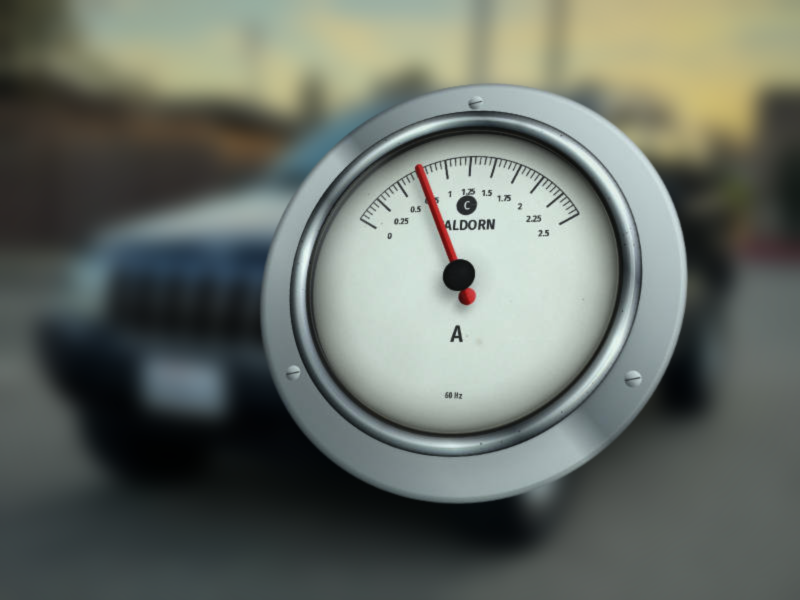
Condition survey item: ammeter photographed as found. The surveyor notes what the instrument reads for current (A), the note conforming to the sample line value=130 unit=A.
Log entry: value=0.75 unit=A
